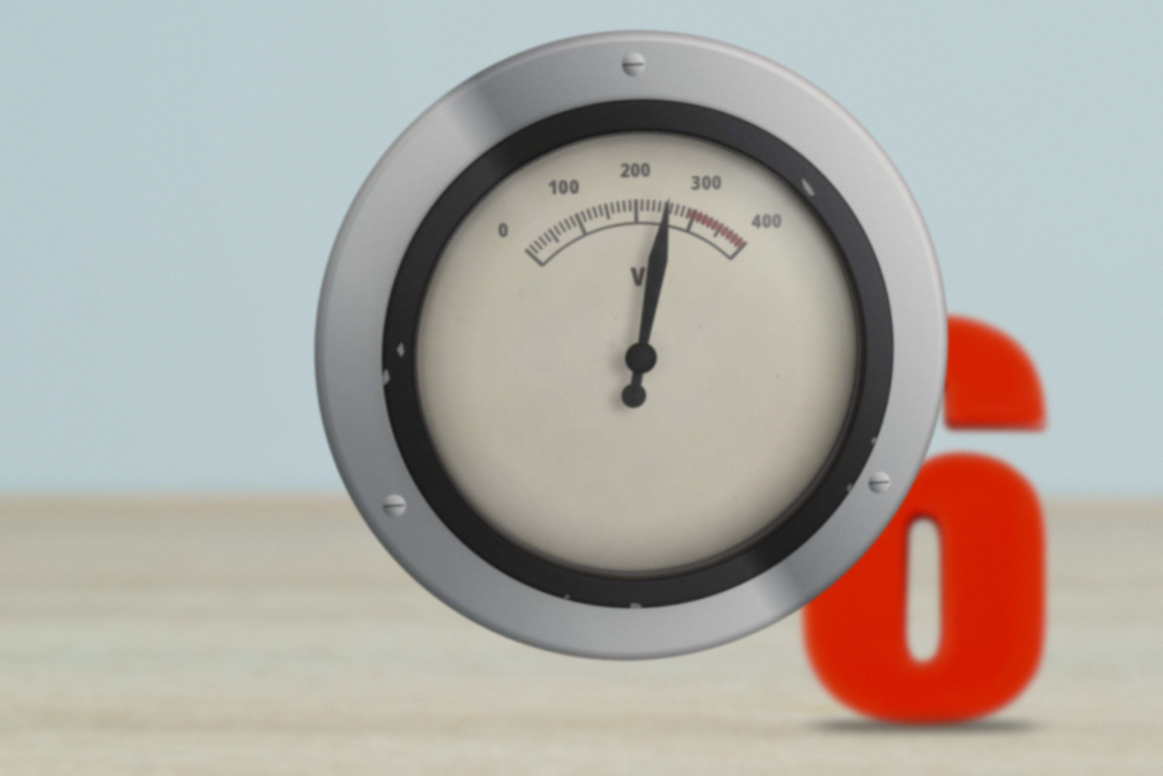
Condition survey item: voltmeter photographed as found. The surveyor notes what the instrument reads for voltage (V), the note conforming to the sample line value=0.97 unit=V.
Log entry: value=250 unit=V
